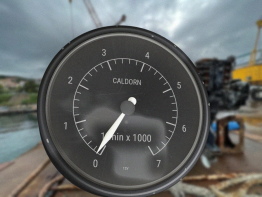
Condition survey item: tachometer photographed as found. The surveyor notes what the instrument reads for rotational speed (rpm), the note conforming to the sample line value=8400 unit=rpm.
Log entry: value=100 unit=rpm
